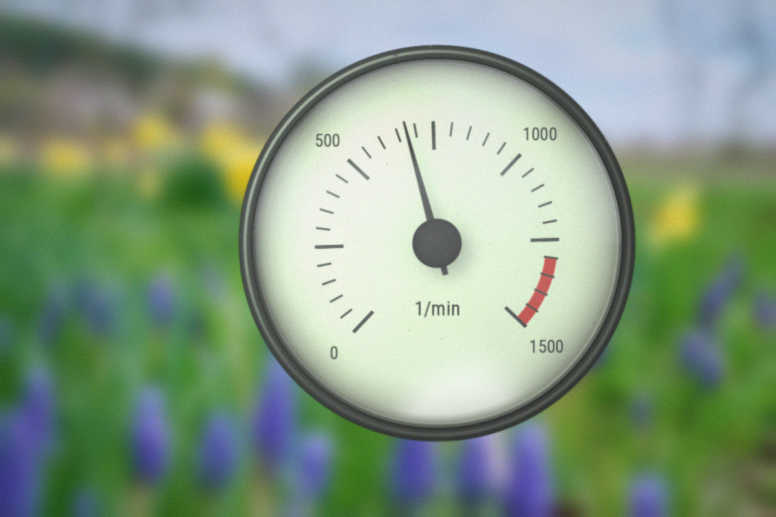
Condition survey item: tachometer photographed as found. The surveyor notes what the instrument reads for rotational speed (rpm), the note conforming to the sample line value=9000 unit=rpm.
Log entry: value=675 unit=rpm
